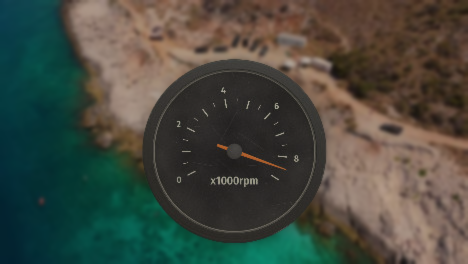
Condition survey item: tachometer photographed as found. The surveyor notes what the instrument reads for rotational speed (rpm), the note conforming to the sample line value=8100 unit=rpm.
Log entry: value=8500 unit=rpm
